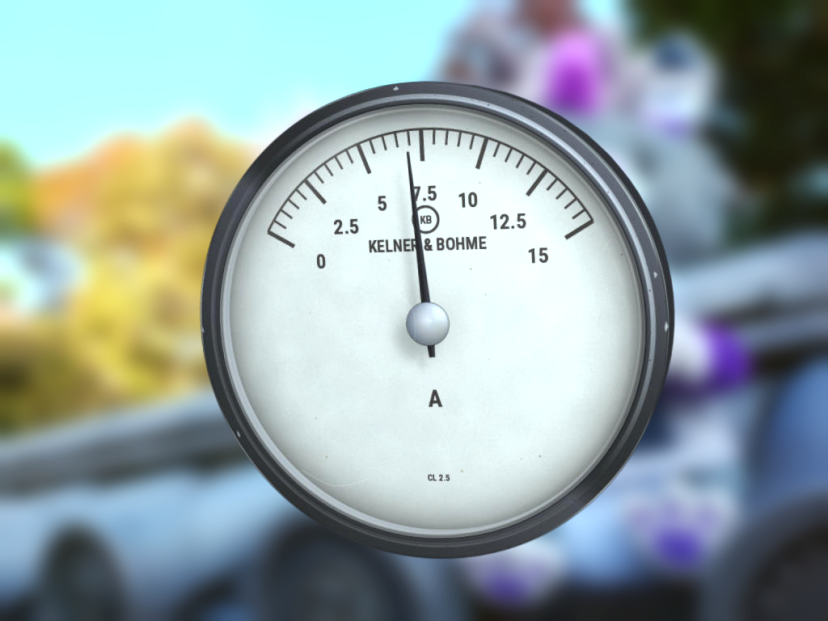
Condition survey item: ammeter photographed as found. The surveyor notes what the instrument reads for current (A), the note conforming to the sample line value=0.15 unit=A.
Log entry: value=7 unit=A
